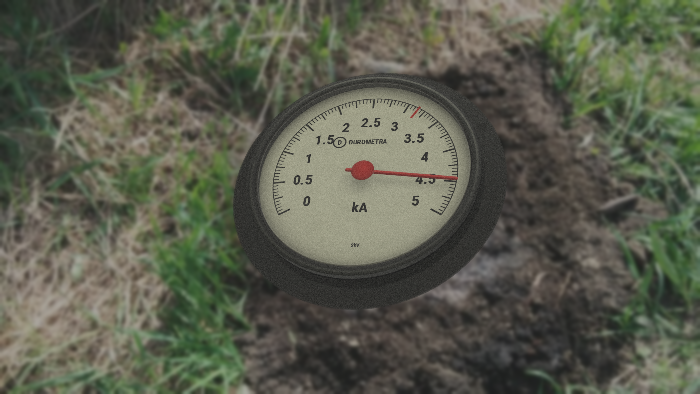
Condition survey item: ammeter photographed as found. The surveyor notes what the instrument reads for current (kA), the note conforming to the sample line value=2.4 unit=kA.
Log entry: value=4.5 unit=kA
